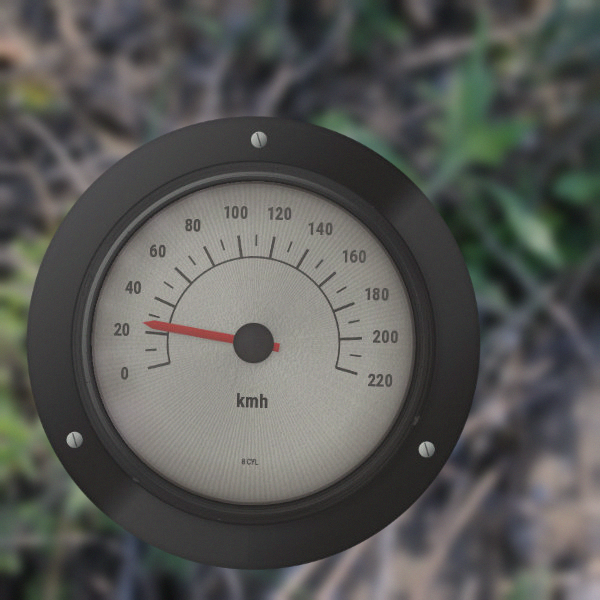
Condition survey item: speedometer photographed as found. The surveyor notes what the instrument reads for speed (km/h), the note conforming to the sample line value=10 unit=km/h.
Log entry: value=25 unit=km/h
